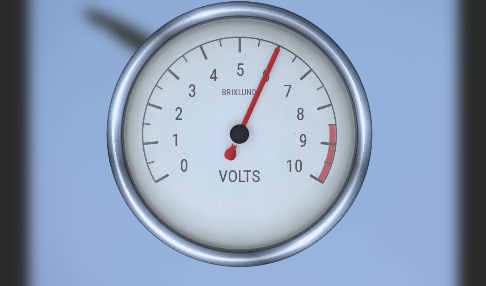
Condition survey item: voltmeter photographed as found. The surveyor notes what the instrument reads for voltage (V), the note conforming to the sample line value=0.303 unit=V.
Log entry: value=6 unit=V
